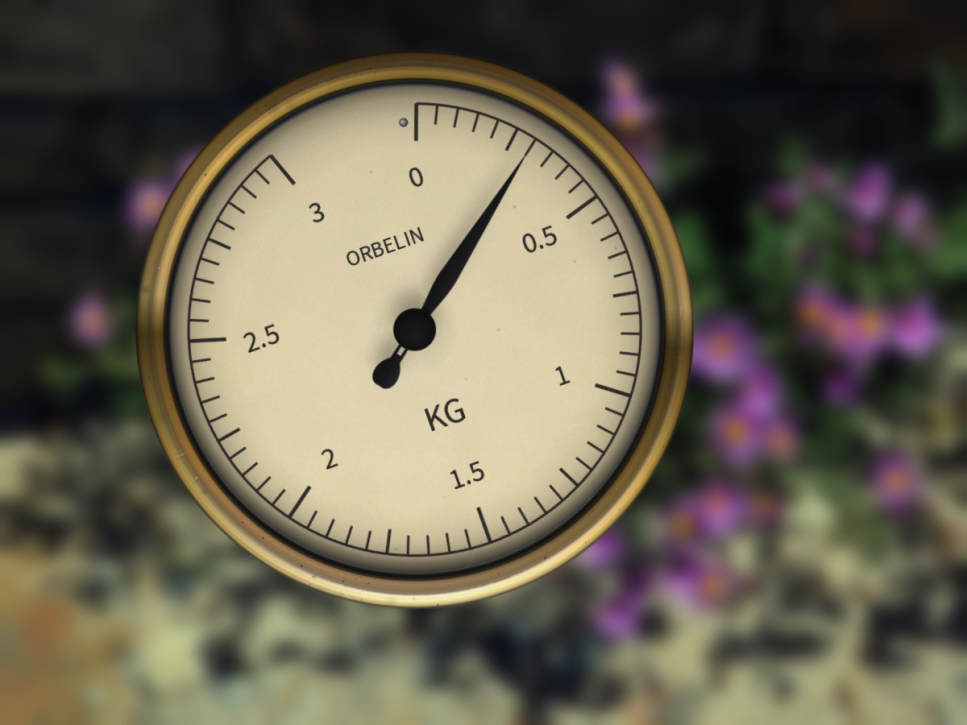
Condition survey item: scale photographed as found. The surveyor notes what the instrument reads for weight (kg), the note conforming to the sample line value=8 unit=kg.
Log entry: value=0.3 unit=kg
